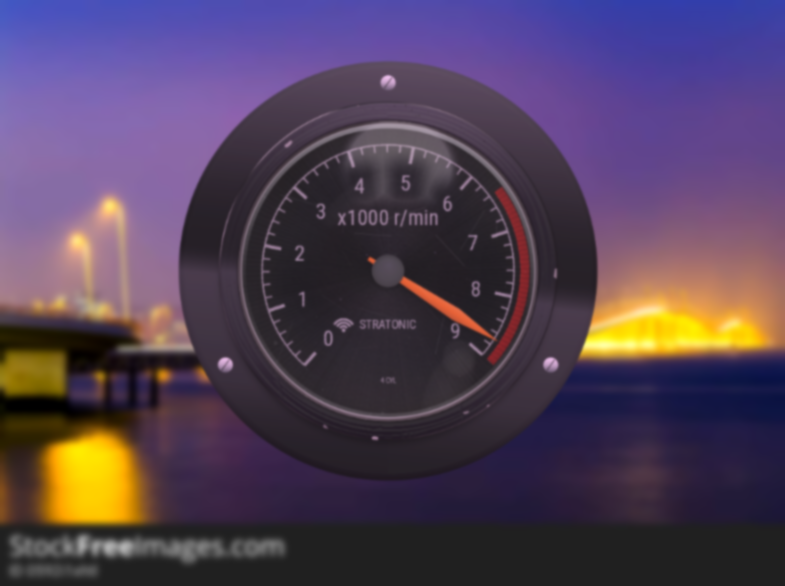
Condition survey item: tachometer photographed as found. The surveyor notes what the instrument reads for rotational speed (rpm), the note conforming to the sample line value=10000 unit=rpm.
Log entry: value=8700 unit=rpm
